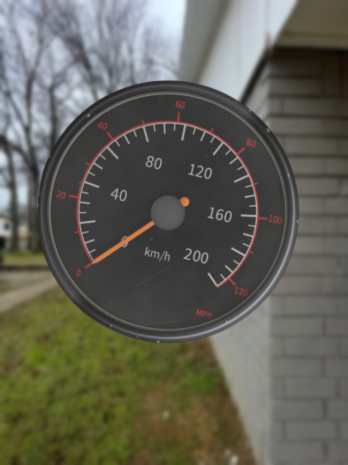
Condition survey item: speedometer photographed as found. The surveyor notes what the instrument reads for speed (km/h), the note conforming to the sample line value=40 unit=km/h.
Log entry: value=0 unit=km/h
